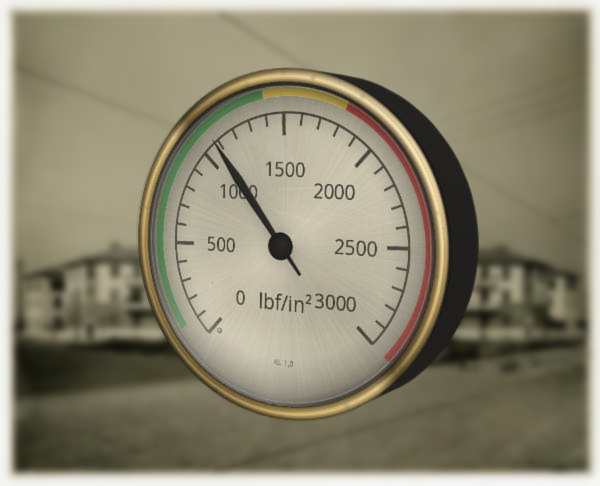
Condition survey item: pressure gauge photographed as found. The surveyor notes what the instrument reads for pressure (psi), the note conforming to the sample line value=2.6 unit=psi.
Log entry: value=1100 unit=psi
